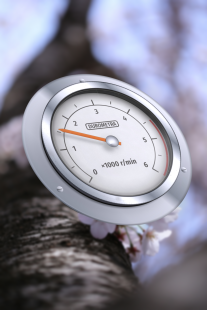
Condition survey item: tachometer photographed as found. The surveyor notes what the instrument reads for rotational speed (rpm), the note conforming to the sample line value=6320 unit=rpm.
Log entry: value=1500 unit=rpm
